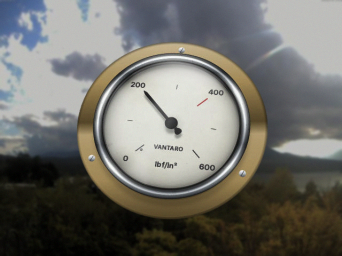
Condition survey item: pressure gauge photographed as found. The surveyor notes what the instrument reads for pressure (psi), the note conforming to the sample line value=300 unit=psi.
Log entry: value=200 unit=psi
